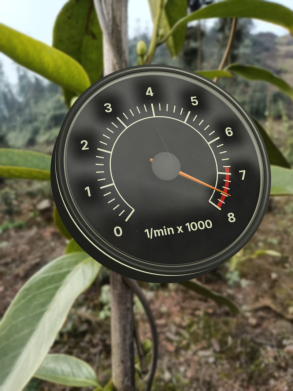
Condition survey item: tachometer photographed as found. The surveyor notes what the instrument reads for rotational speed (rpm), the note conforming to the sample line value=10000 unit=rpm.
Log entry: value=7600 unit=rpm
